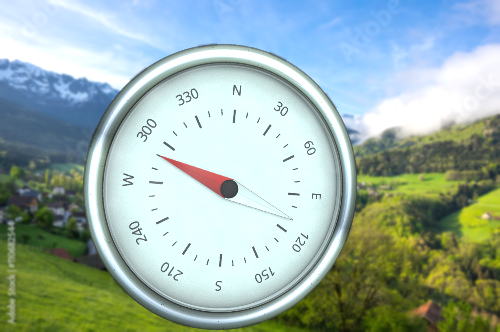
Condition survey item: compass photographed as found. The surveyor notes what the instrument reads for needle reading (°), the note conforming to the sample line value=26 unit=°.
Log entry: value=290 unit=°
